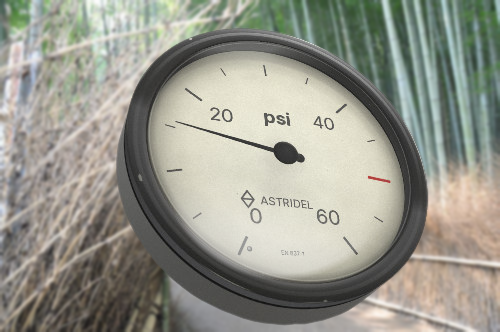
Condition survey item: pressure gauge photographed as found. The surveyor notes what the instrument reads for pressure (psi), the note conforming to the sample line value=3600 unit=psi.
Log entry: value=15 unit=psi
